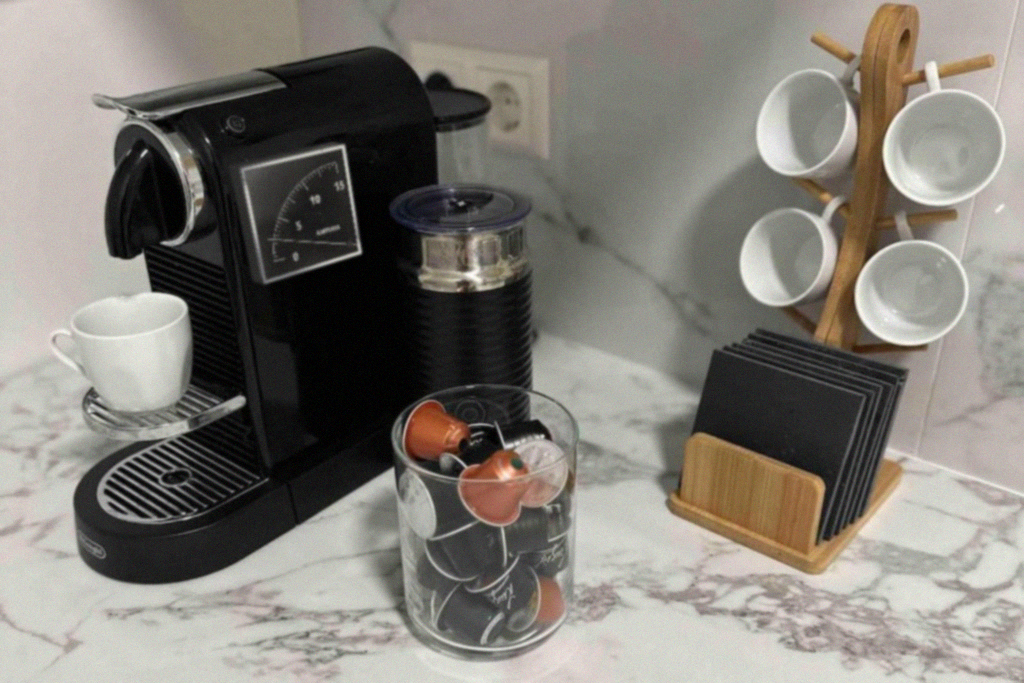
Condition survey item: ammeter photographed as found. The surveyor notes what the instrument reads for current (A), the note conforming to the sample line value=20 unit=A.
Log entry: value=2.5 unit=A
